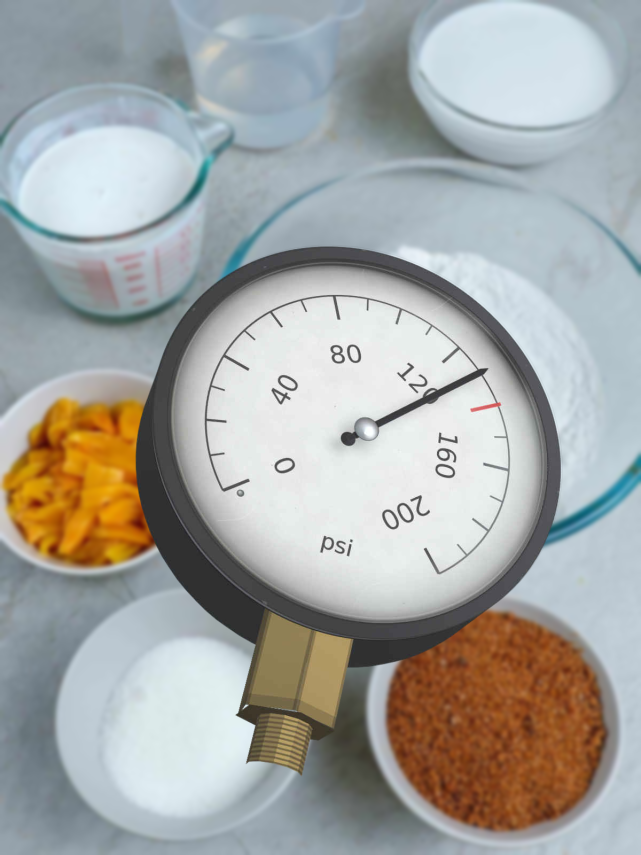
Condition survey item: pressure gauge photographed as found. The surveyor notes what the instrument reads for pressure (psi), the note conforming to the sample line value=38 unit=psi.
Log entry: value=130 unit=psi
